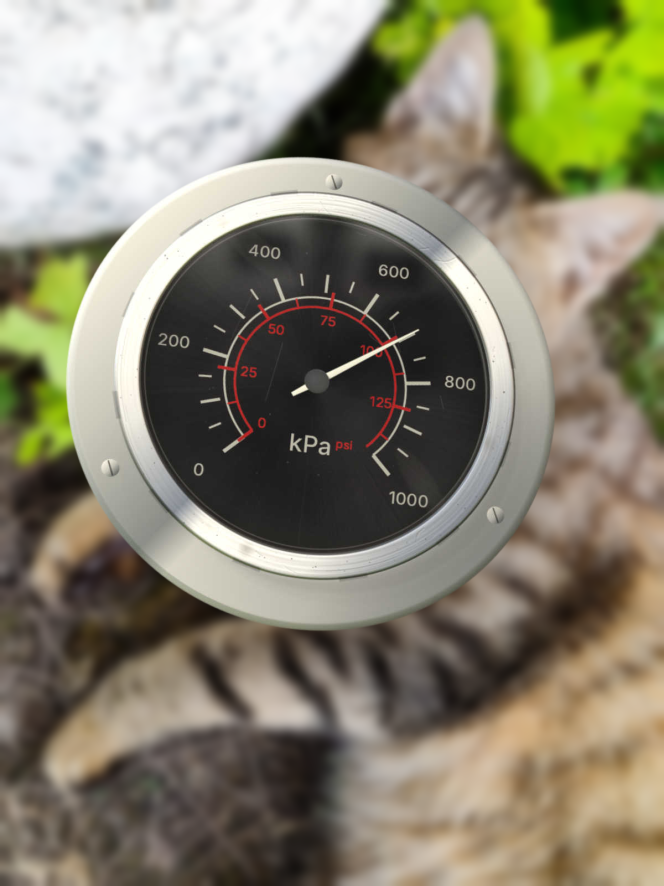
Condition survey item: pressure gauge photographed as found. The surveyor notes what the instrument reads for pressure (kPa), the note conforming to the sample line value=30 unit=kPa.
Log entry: value=700 unit=kPa
